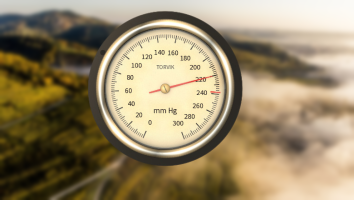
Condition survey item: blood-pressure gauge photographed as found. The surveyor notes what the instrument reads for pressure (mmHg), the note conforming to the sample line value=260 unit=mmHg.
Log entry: value=220 unit=mmHg
